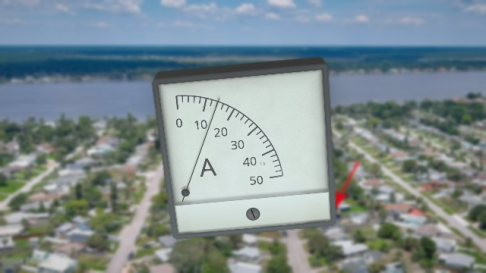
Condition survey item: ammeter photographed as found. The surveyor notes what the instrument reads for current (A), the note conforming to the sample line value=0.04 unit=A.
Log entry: value=14 unit=A
